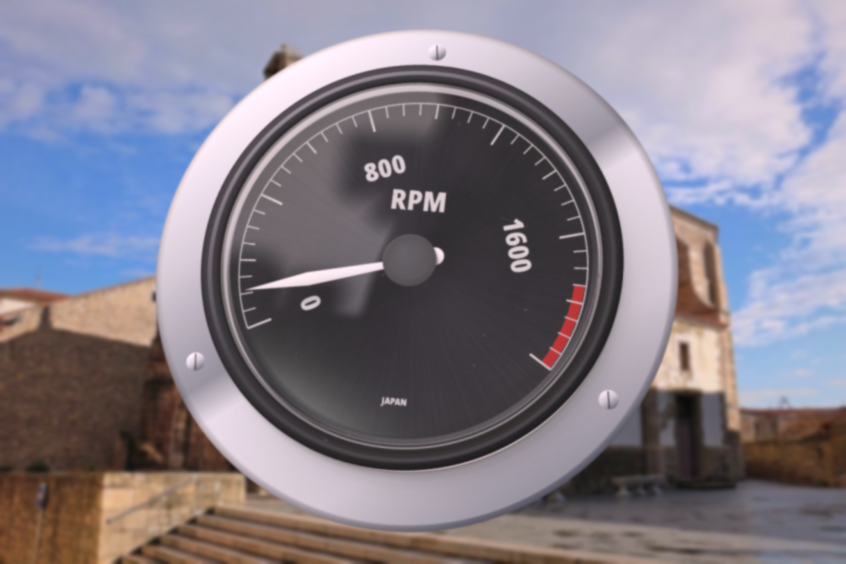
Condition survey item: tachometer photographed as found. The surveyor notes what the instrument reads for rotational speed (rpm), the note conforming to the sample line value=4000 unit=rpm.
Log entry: value=100 unit=rpm
